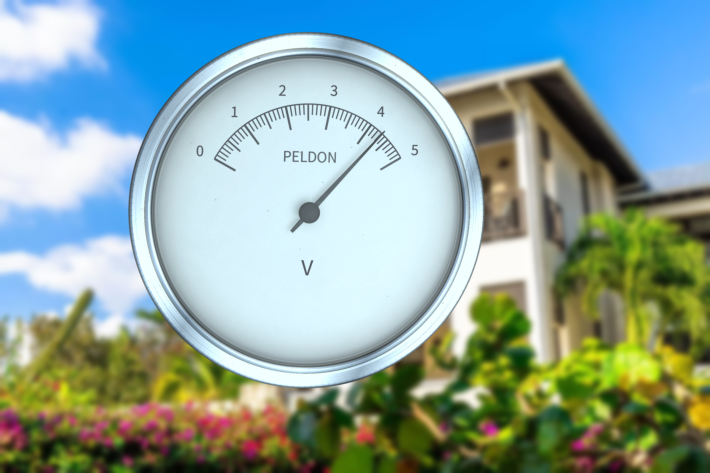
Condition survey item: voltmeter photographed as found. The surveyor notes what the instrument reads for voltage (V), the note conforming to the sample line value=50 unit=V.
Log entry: value=4.3 unit=V
